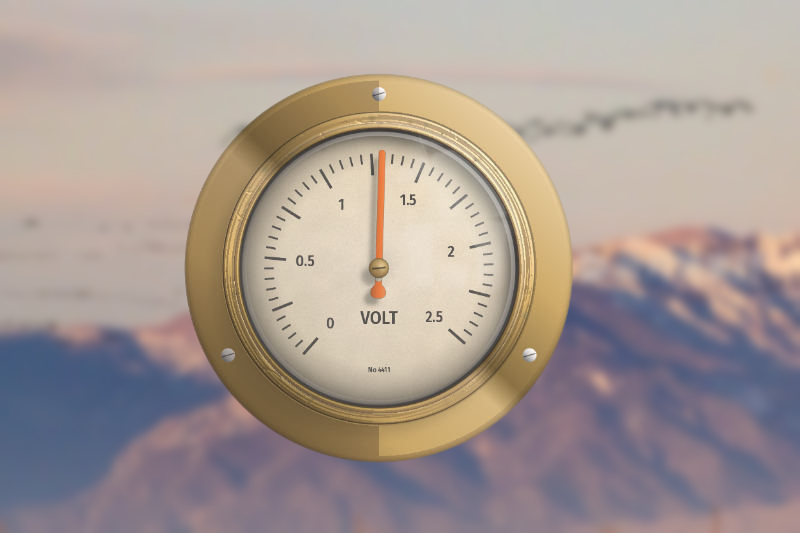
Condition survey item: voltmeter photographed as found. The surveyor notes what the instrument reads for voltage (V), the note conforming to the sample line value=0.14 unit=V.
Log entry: value=1.3 unit=V
